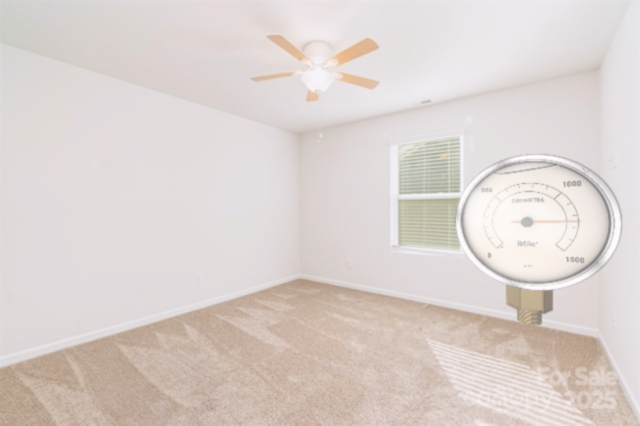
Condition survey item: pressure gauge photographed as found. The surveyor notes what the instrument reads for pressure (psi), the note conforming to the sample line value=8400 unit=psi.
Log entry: value=1250 unit=psi
